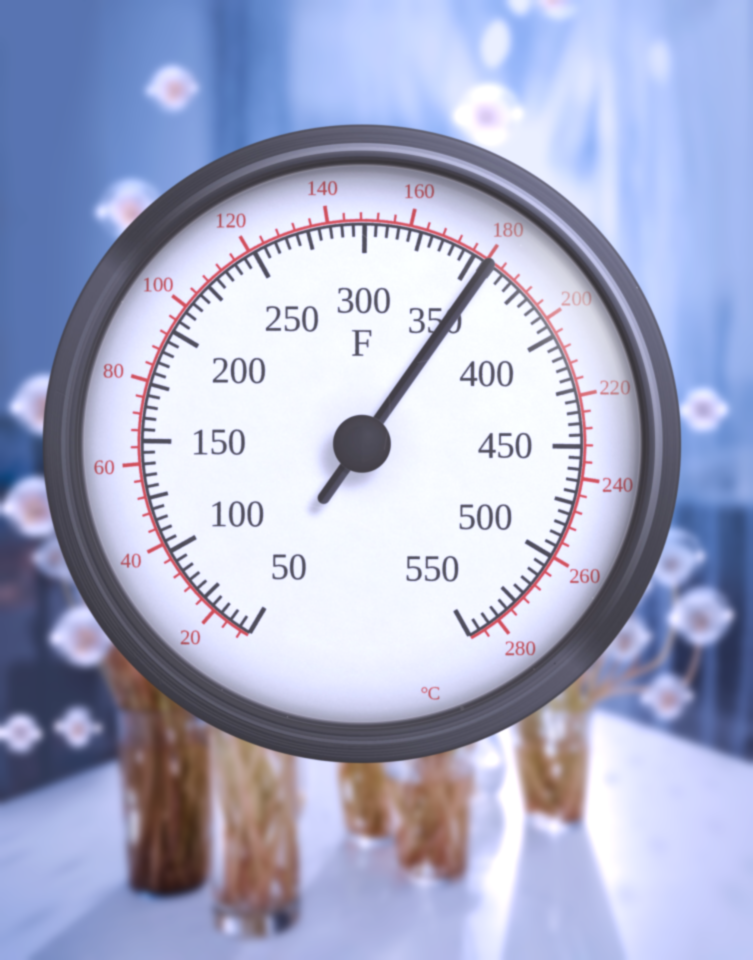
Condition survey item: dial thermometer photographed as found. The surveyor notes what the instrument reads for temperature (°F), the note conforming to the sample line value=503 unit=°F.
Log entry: value=357.5 unit=°F
